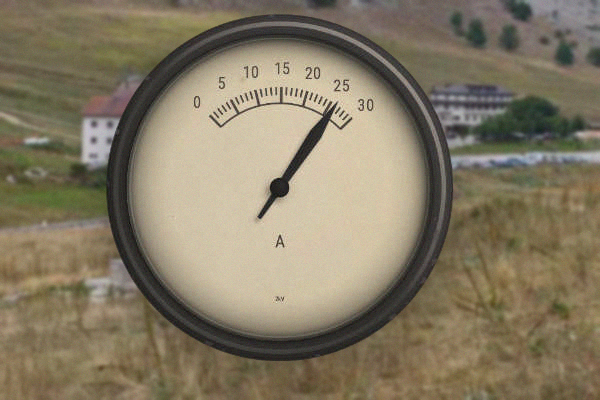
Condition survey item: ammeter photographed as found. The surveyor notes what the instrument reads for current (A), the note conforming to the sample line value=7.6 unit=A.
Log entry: value=26 unit=A
